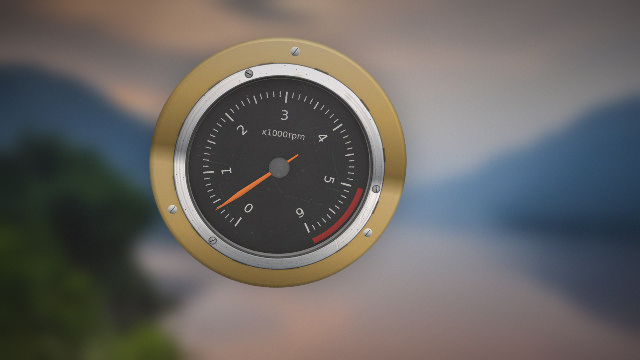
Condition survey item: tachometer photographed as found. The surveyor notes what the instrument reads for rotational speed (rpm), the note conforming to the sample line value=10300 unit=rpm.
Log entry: value=400 unit=rpm
